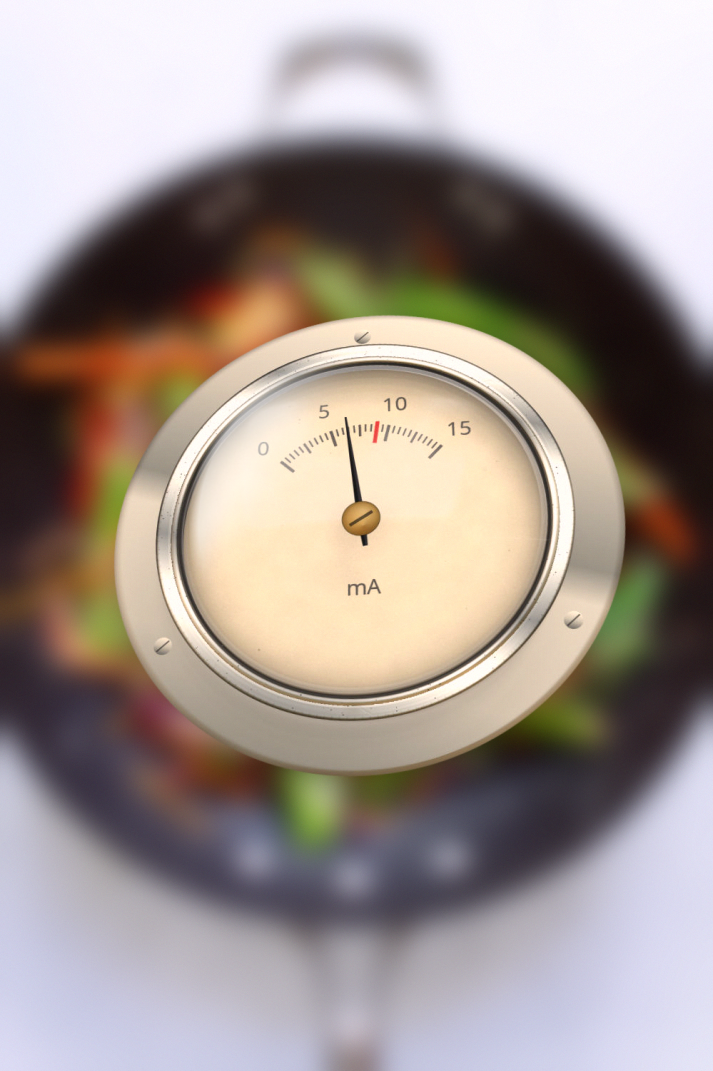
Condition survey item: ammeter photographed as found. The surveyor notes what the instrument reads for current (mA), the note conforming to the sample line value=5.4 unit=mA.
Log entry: value=6.5 unit=mA
